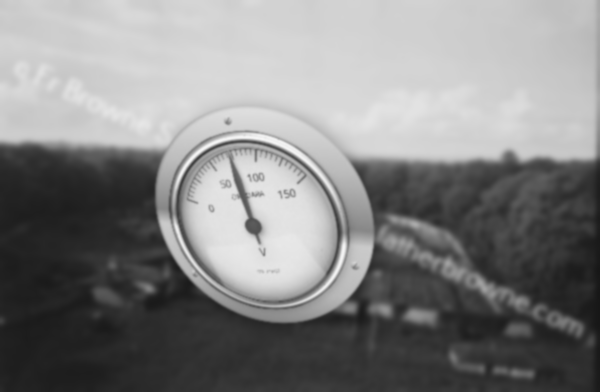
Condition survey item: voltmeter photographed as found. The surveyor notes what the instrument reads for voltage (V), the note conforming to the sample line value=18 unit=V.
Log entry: value=75 unit=V
